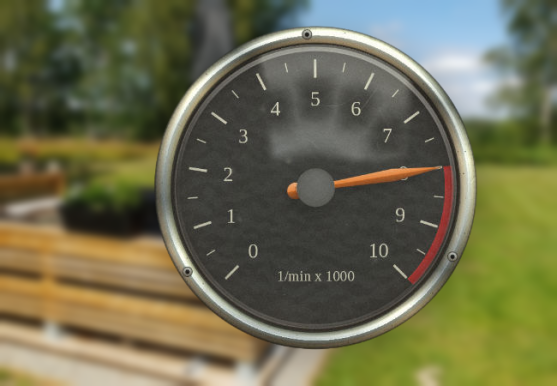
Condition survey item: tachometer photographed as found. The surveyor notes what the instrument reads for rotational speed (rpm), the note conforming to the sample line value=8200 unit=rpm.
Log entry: value=8000 unit=rpm
